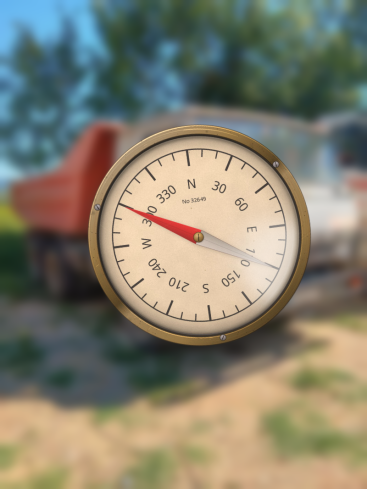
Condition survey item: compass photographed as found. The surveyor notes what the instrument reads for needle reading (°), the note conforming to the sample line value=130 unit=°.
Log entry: value=300 unit=°
